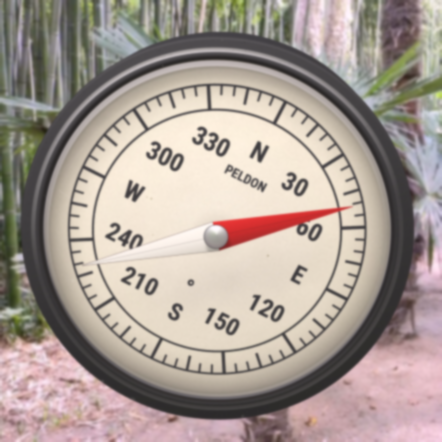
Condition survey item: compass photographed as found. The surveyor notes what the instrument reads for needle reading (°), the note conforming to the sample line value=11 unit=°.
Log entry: value=50 unit=°
